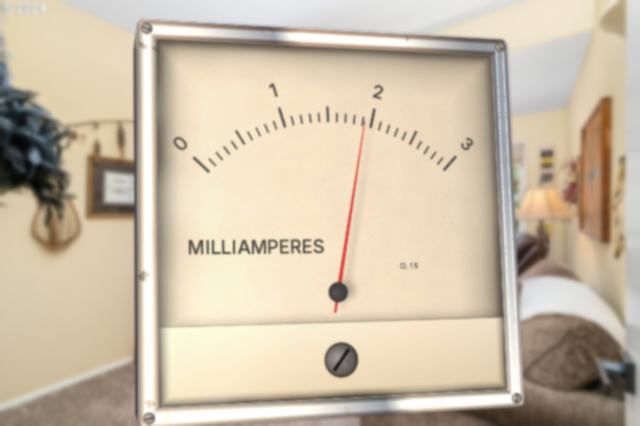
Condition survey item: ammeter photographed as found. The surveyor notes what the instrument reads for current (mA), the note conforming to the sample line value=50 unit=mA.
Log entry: value=1.9 unit=mA
